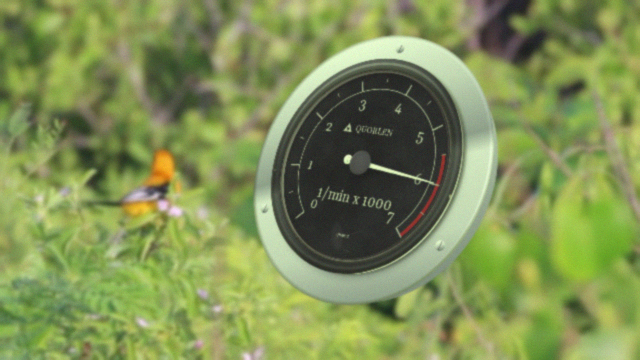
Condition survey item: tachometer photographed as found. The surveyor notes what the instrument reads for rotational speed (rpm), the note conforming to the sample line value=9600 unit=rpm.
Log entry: value=6000 unit=rpm
